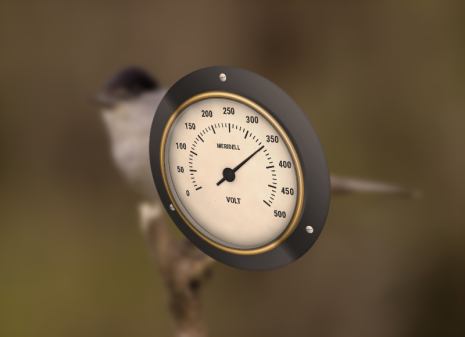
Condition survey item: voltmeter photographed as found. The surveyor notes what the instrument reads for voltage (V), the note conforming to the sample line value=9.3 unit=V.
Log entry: value=350 unit=V
